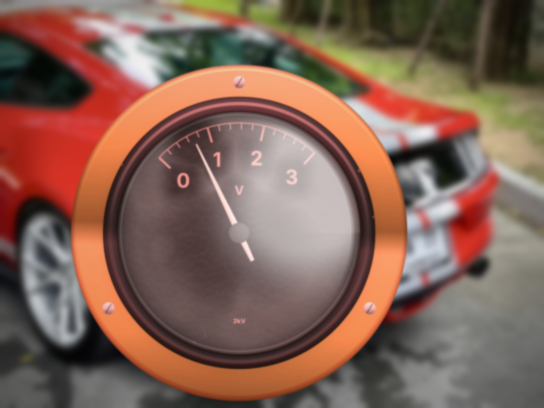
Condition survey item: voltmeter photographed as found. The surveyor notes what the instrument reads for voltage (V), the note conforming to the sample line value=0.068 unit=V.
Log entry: value=0.7 unit=V
